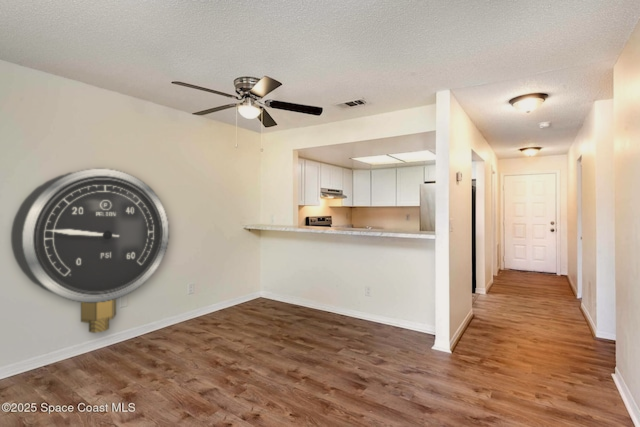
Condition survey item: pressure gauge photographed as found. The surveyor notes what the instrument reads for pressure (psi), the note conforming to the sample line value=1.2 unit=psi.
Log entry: value=12 unit=psi
